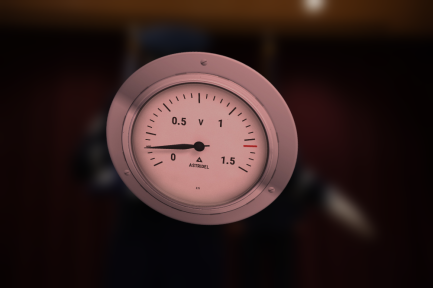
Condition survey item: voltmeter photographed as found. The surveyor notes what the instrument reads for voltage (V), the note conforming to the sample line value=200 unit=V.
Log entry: value=0.15 unit=V
